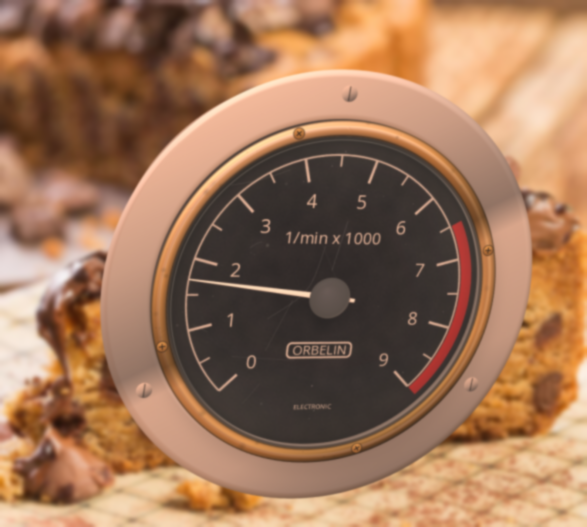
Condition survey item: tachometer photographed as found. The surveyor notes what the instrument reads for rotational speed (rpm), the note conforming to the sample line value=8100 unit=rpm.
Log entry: value=1750 unit=rpm
